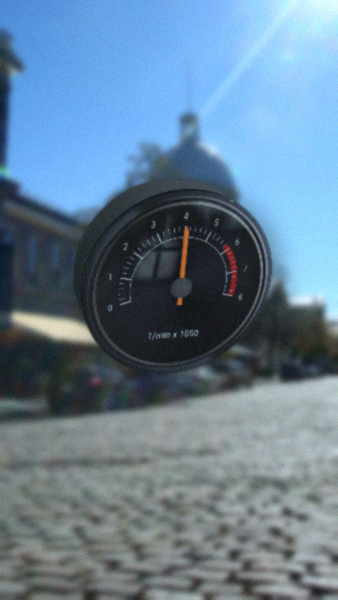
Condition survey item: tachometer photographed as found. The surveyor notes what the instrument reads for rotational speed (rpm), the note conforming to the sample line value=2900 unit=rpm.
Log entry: value=4000 unit=rpm
